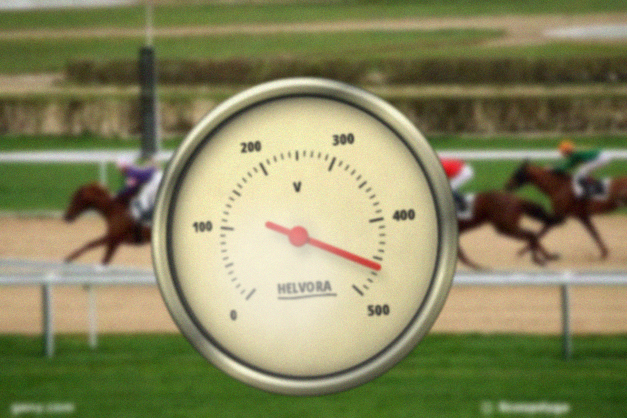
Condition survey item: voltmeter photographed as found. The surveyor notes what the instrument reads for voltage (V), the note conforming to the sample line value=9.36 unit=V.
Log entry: value=460 unit=V
